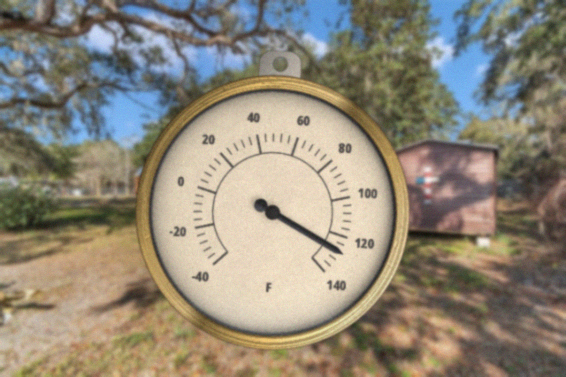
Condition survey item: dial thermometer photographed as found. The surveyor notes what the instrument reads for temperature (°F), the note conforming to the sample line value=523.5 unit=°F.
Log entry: value=128 unit=°F
